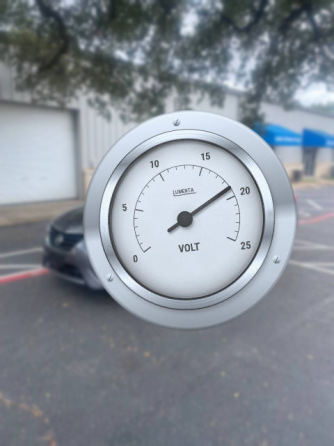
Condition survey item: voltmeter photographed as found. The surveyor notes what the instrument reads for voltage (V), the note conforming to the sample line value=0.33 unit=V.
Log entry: value=19 unit=V
